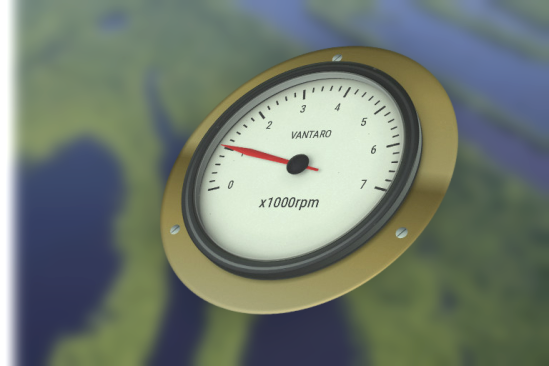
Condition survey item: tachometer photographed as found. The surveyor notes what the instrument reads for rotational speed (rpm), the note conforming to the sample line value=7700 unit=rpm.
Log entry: value=1000 unit=rpm
